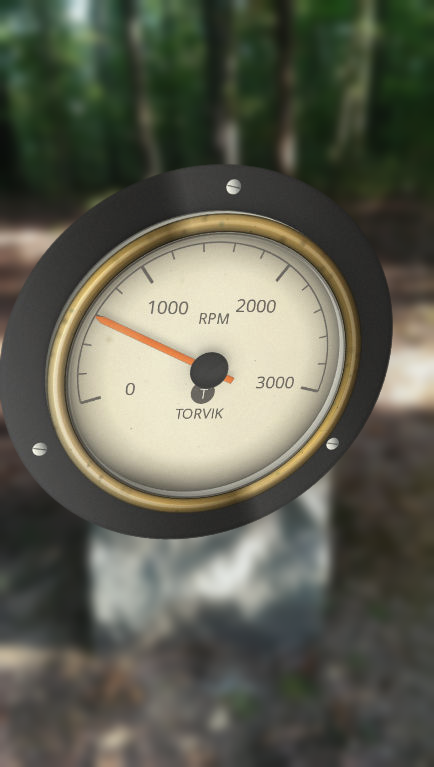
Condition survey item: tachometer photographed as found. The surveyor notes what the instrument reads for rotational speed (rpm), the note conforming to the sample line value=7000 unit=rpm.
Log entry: value=600 unit=rpm
